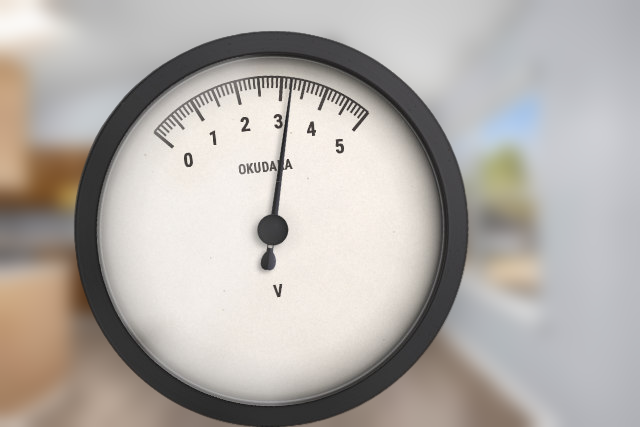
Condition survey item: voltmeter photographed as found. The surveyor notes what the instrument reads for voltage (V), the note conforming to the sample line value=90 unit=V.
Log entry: value=3.2 unit=V
